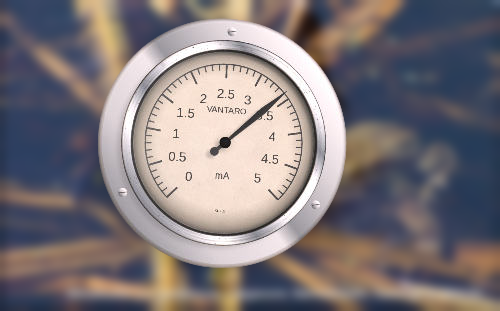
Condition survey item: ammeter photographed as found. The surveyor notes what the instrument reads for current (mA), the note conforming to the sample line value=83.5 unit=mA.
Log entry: value=3.4 unit=mA
